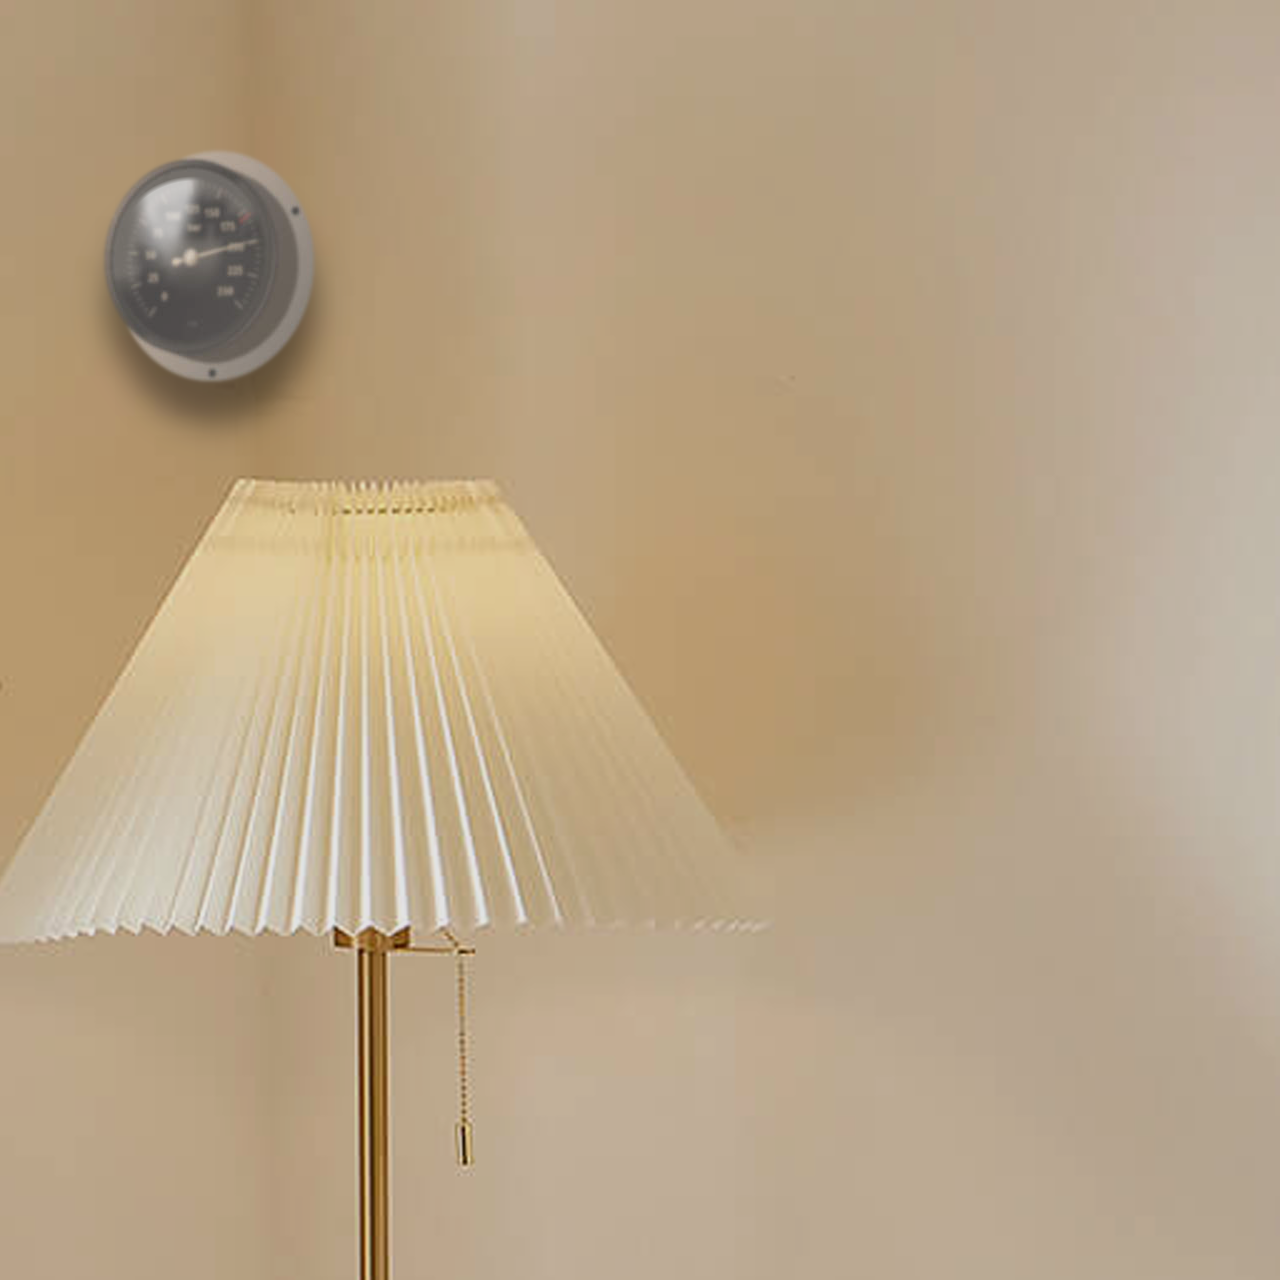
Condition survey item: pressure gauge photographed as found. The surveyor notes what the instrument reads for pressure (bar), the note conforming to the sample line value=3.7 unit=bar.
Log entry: value=200 unit=bar
